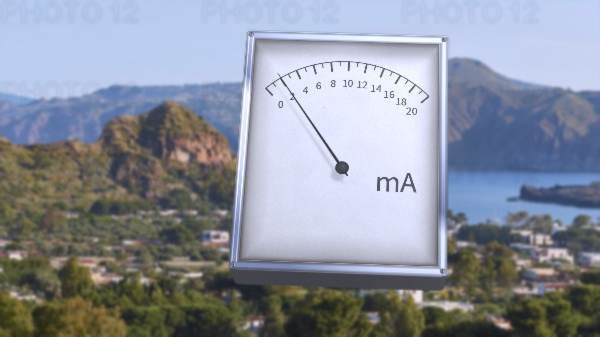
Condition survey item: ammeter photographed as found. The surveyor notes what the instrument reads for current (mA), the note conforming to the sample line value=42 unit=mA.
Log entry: value=2 unit=mA
